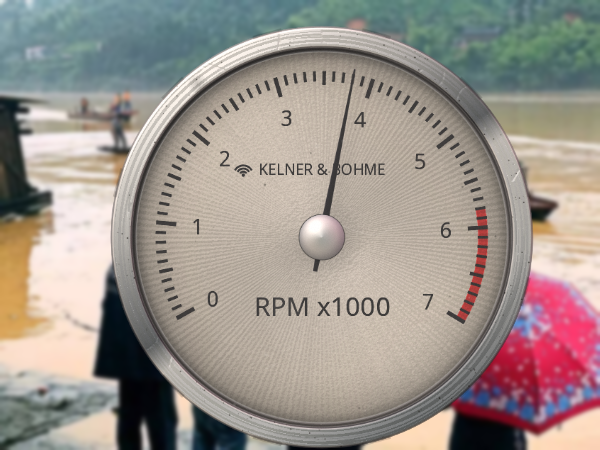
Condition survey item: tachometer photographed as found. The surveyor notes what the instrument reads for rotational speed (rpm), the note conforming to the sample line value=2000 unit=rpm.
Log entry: value=3800 unit=rpm
